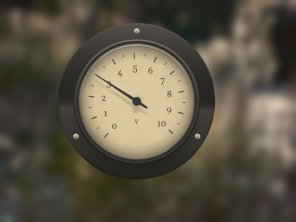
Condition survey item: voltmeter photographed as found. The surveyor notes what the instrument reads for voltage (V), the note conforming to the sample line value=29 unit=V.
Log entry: value=3 unit=V
